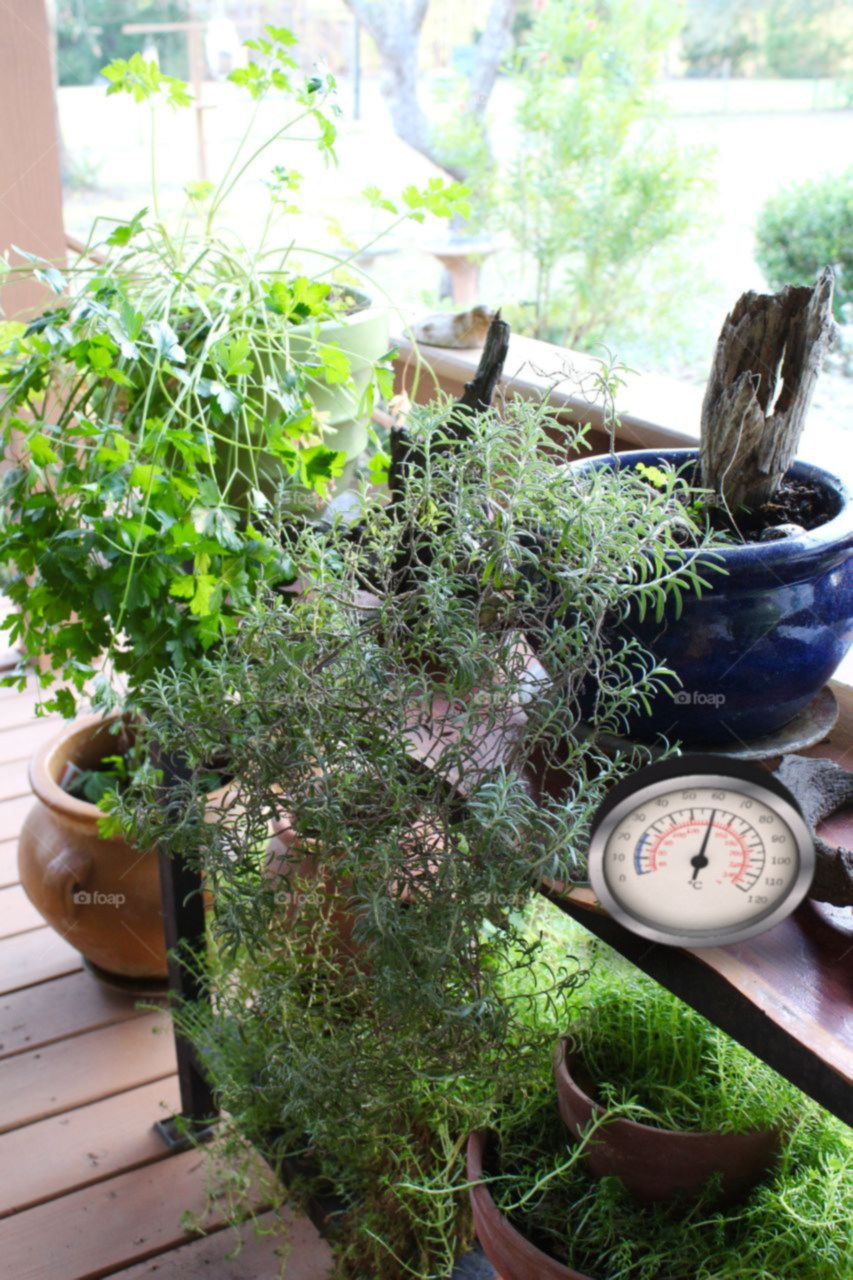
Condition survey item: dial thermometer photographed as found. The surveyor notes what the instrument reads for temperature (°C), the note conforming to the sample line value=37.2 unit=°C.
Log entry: value=60 unit=°C
